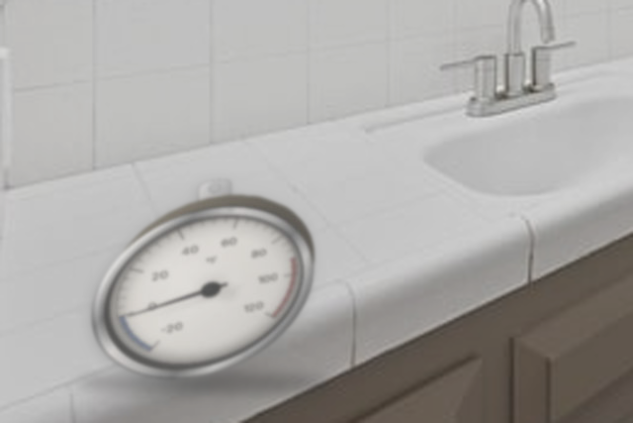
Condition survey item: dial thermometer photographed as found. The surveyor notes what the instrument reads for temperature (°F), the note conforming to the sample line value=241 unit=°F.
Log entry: value=0 unit=°F
